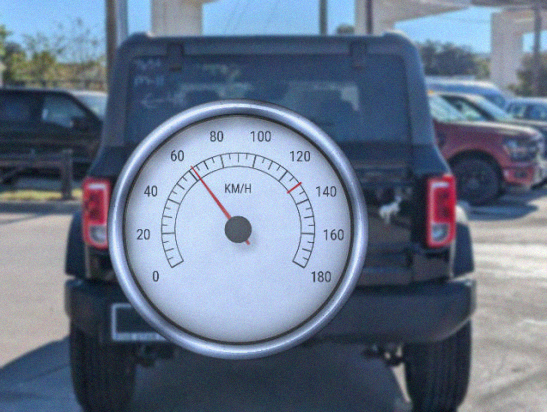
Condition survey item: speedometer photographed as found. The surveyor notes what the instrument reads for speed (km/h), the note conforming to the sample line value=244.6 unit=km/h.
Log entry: value=62.5 unit=km/h
